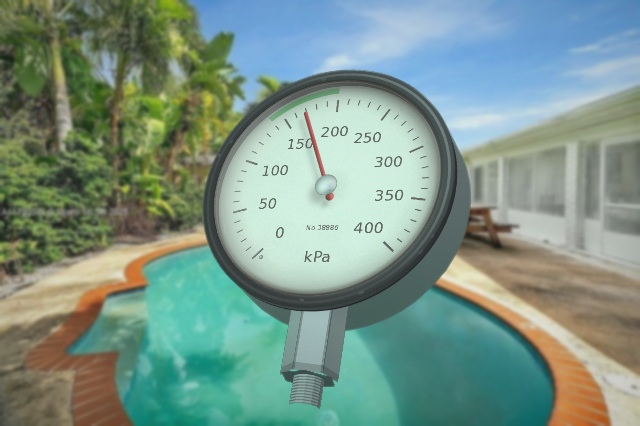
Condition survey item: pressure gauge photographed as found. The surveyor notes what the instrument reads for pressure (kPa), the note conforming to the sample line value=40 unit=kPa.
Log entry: value=170 unit=kPa
